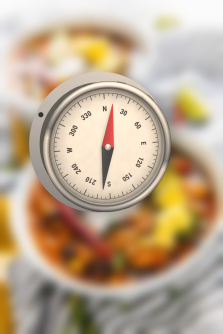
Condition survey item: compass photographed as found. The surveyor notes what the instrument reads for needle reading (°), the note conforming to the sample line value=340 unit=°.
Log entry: value=10 unit=°
